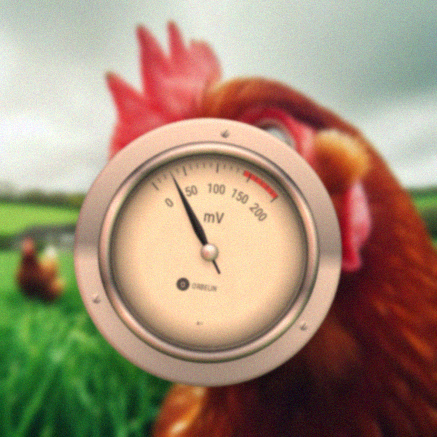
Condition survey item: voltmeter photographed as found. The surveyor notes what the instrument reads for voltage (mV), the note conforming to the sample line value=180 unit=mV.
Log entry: value=30 unit=mV
